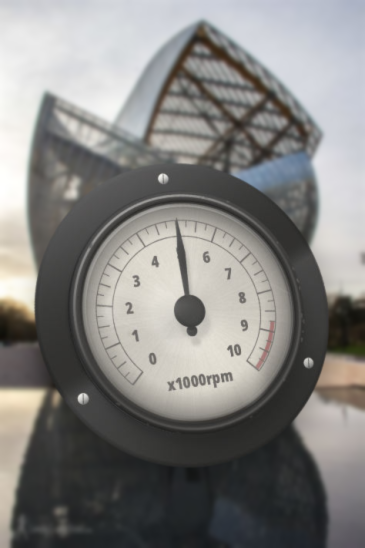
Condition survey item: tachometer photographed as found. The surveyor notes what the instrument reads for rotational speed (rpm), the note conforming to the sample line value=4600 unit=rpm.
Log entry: value=5000 unit=rpm
